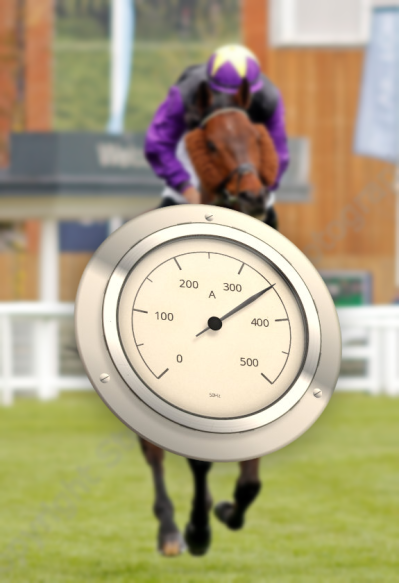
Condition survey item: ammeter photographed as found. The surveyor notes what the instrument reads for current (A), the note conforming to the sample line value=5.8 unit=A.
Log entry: value=350 unit=A
